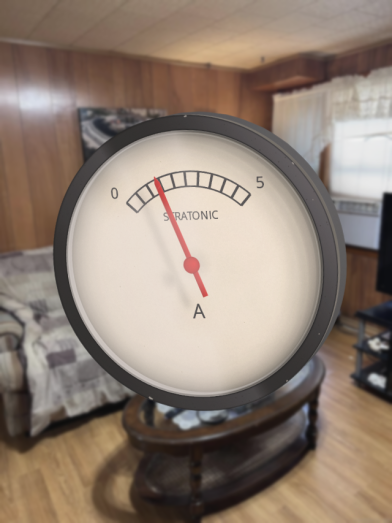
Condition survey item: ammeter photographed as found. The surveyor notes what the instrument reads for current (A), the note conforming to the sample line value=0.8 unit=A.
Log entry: value=1.5 unit=A
